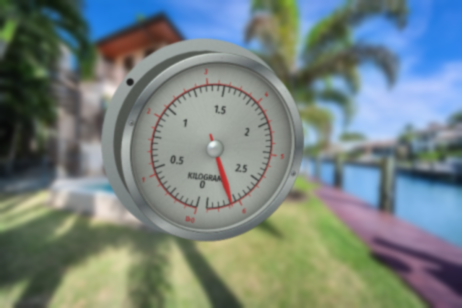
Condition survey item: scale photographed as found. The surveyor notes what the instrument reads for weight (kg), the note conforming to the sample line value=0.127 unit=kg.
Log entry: value=2.8 unit=kg
